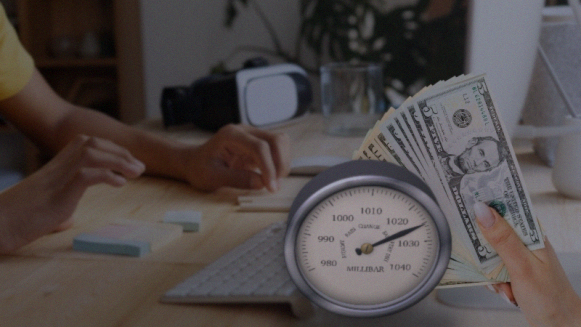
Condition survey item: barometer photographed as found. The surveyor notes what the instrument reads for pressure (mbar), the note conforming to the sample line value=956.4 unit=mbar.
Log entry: value=1025 unit=mbar
